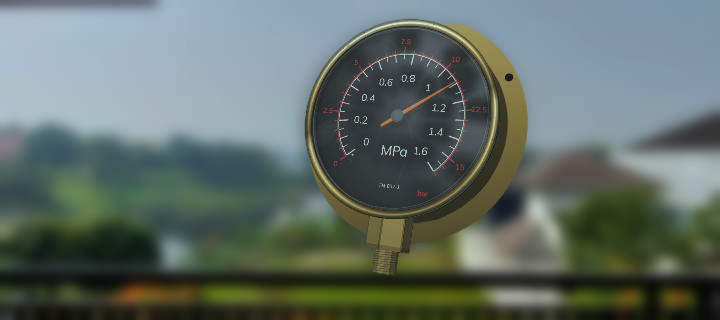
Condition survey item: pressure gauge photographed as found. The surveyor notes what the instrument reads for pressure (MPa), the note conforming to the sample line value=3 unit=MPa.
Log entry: value=1.1 unit=MPa
